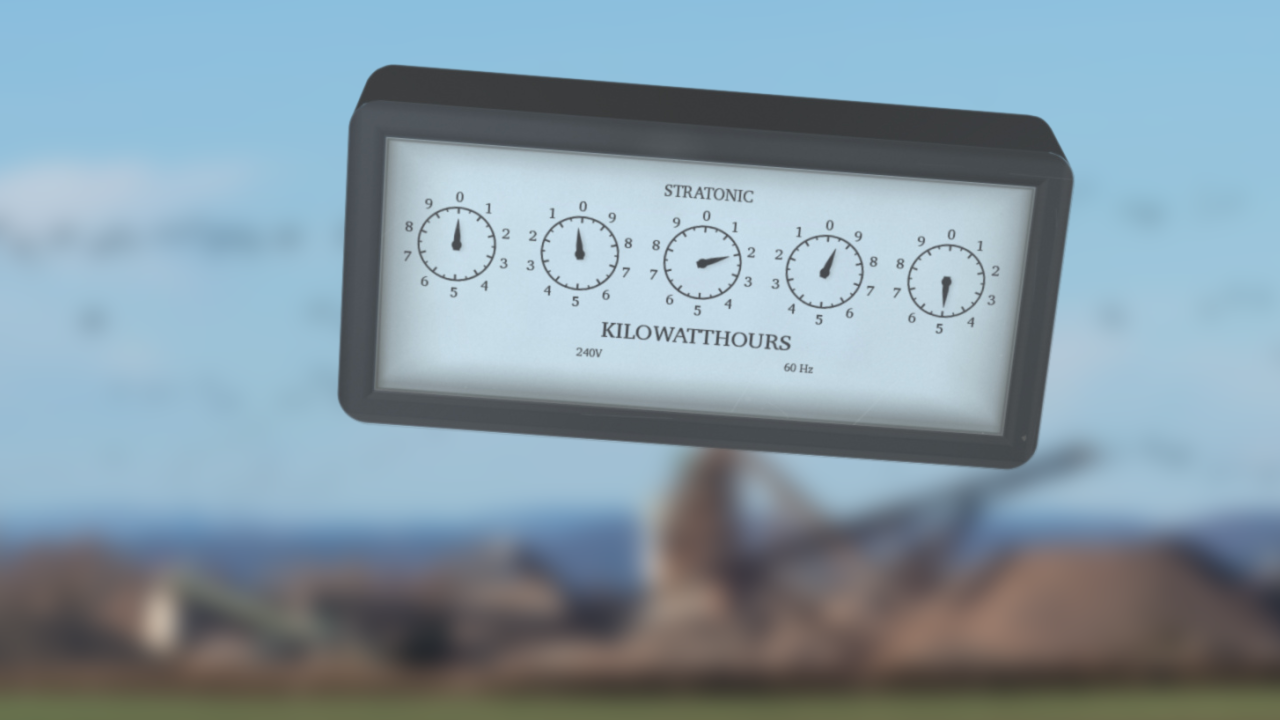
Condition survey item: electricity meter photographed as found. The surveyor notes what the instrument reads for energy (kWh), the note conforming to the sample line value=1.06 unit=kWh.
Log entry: value=195 unit=kWh
